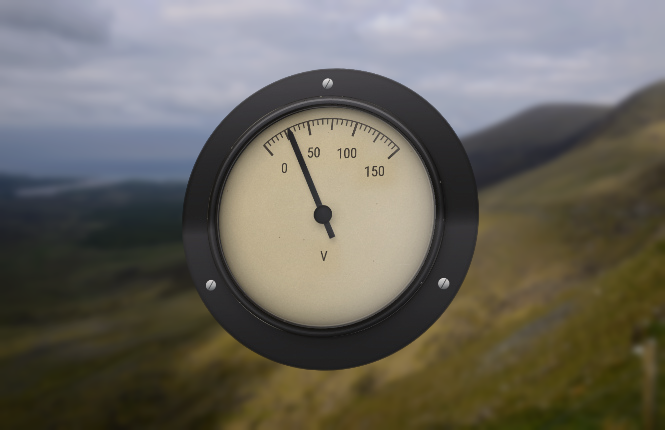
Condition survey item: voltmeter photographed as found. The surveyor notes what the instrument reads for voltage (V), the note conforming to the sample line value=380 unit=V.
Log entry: value=30 unit=V
